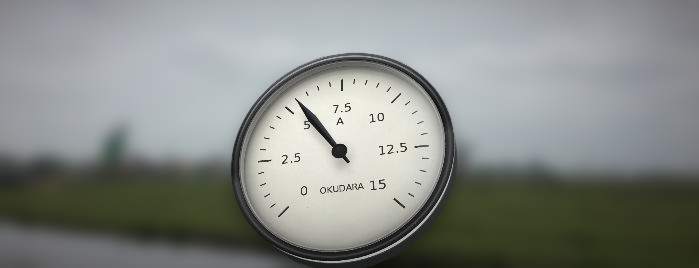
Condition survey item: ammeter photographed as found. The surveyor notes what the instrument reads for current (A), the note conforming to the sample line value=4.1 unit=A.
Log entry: value=5.5 unit=A
